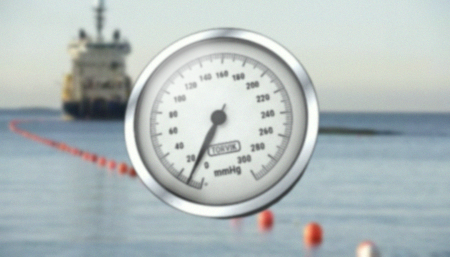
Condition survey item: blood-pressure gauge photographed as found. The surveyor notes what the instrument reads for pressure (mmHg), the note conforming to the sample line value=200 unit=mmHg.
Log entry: value=10 unit=mmHg
